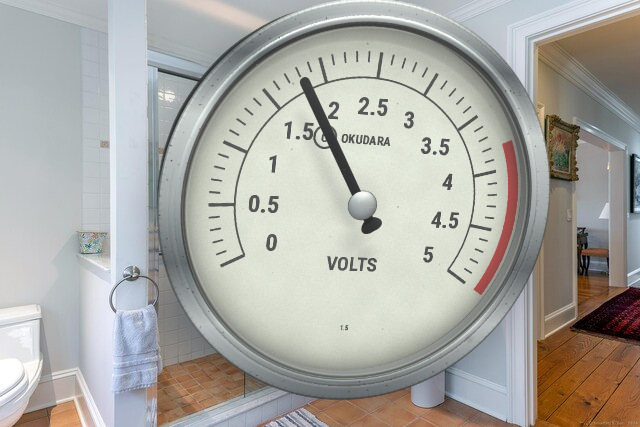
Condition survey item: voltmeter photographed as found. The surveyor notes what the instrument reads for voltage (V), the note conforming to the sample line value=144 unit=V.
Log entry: value=1.8 unit=V
